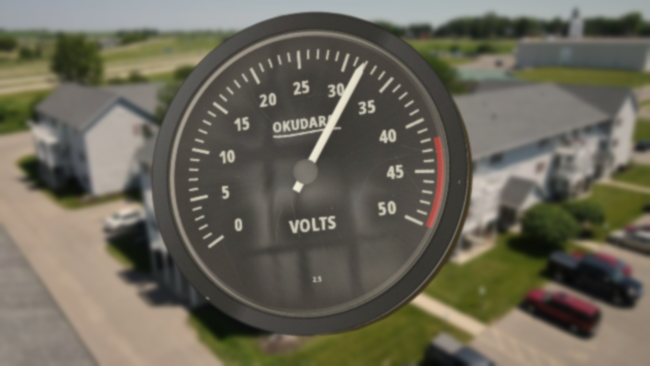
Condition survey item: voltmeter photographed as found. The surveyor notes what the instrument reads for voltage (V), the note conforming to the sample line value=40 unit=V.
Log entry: value=32 unit=V
